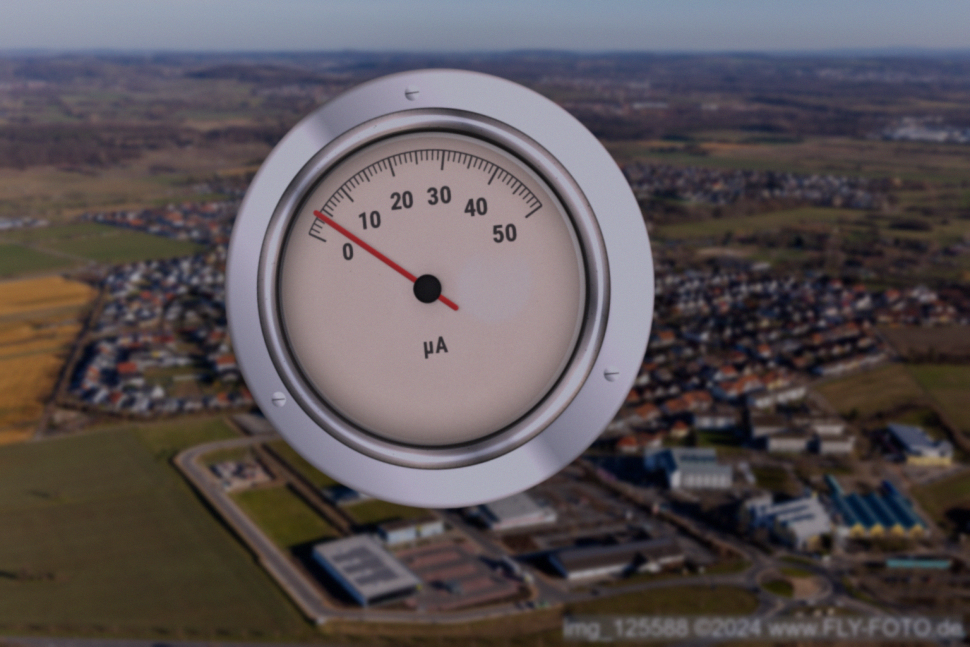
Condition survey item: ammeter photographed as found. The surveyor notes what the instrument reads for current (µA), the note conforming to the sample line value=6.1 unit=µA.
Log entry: value=4 unit=µA
